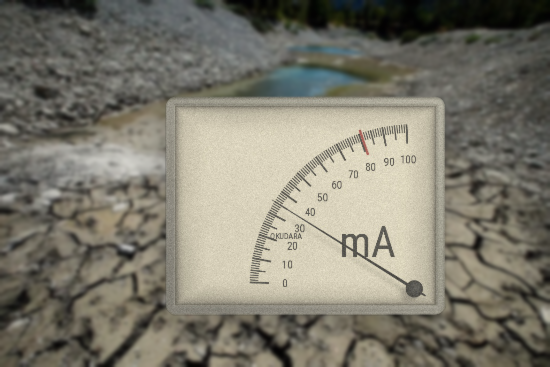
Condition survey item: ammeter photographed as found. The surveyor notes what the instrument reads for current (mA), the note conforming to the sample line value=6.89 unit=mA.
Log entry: value=35 unit=mA
